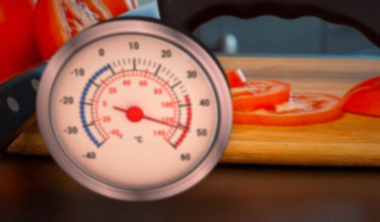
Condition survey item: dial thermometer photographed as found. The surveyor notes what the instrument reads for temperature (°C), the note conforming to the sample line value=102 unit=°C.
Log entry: value=50 unit=°C
